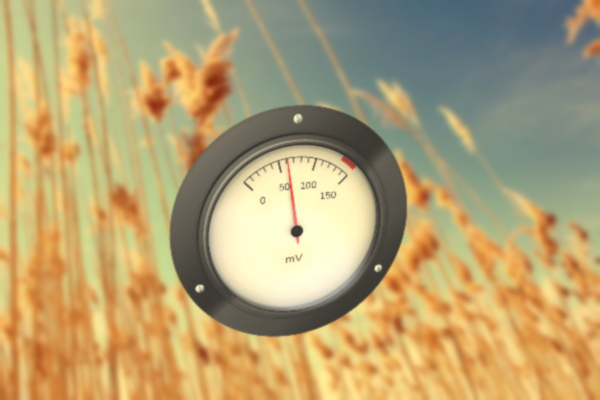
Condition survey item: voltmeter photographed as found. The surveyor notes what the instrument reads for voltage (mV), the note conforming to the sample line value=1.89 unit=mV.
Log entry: value=60 unit=mV
